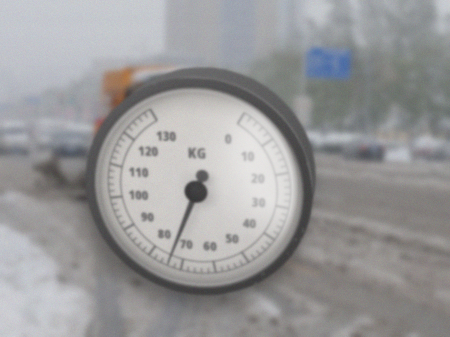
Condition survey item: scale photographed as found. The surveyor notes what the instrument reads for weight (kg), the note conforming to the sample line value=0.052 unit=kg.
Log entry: value=74 unit=kg
